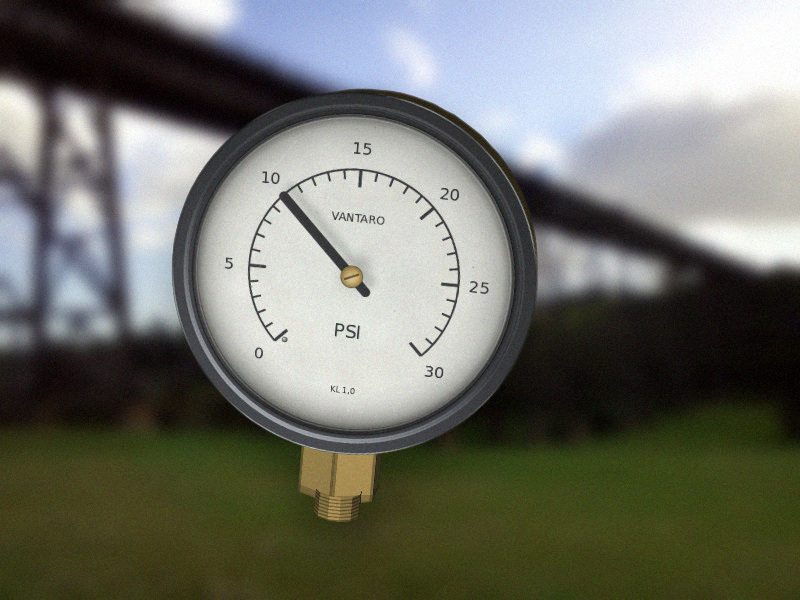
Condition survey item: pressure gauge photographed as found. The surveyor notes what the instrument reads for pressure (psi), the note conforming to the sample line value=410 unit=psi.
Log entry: value=10 unit=psi
